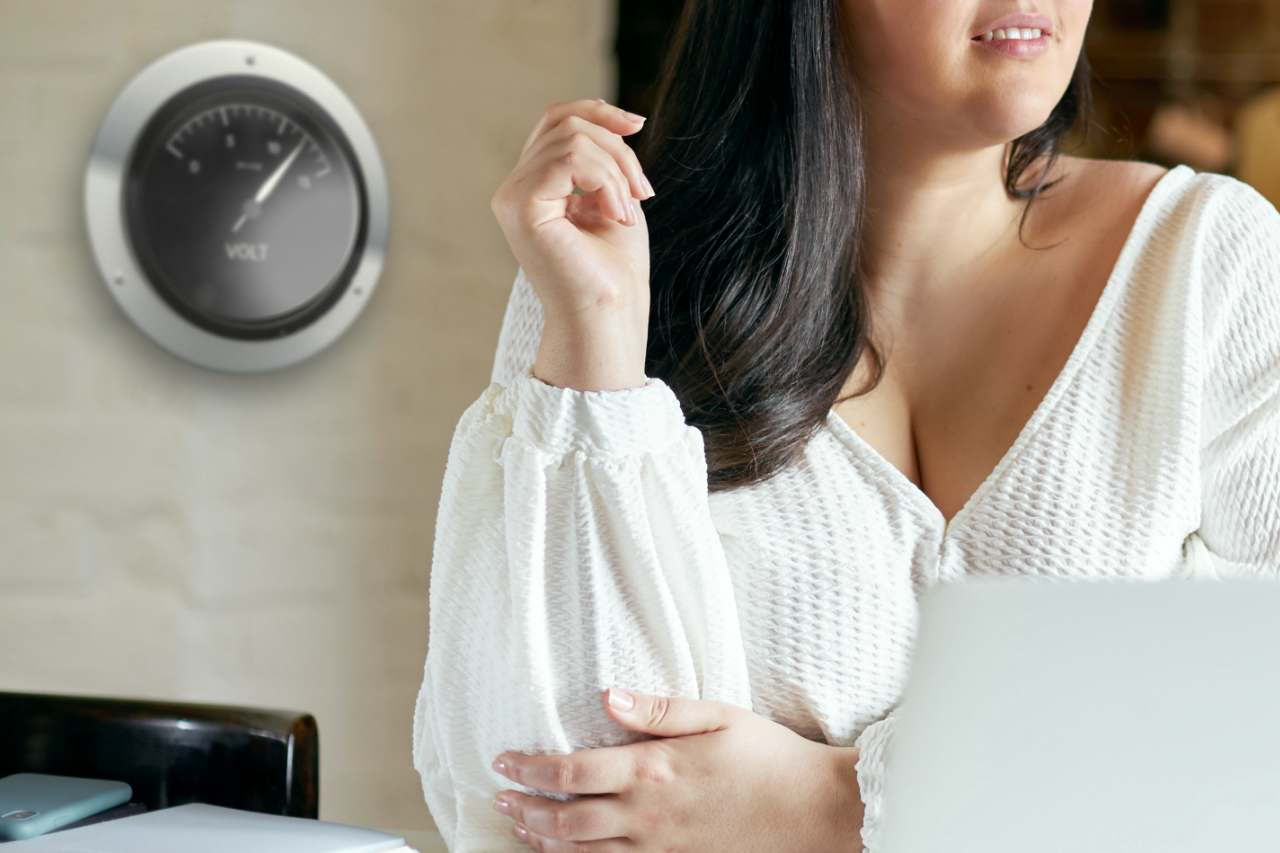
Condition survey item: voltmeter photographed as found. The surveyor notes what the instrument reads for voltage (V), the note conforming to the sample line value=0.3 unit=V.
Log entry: value=12 unit=V
